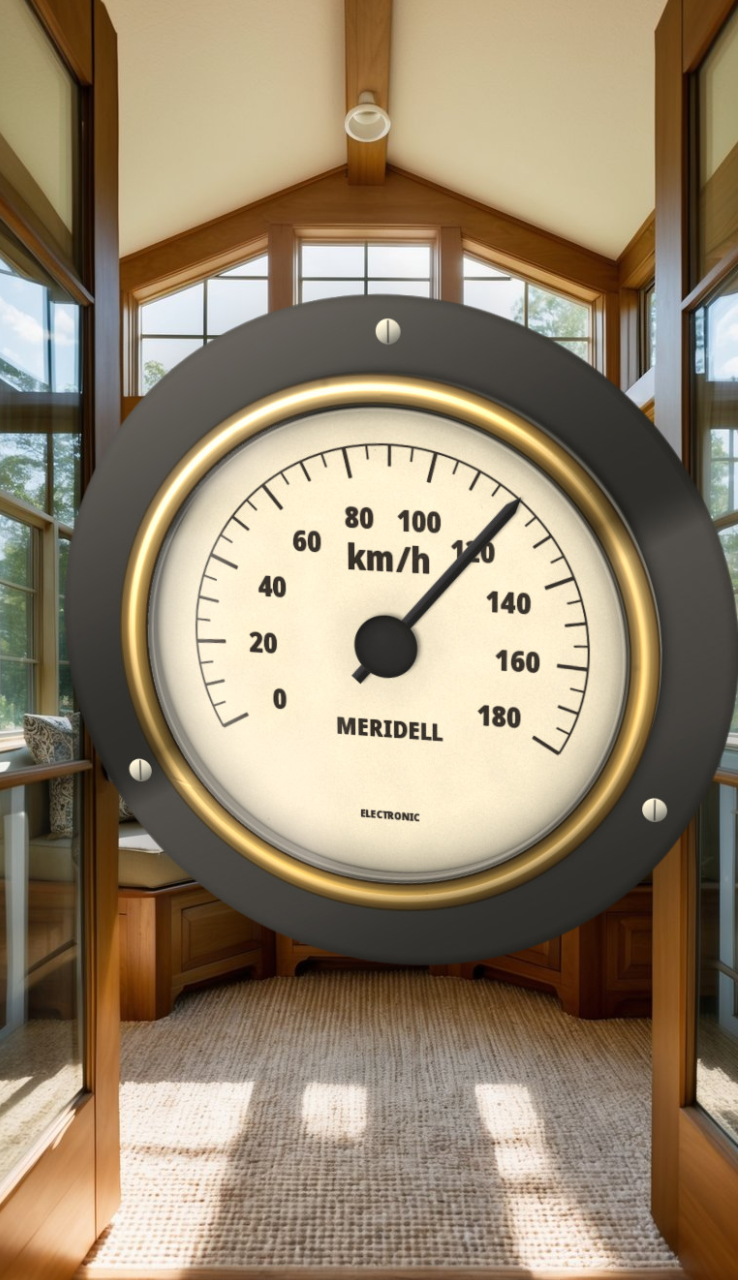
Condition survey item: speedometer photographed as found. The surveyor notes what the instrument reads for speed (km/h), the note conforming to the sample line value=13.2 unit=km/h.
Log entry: value=120 unit=km/h
